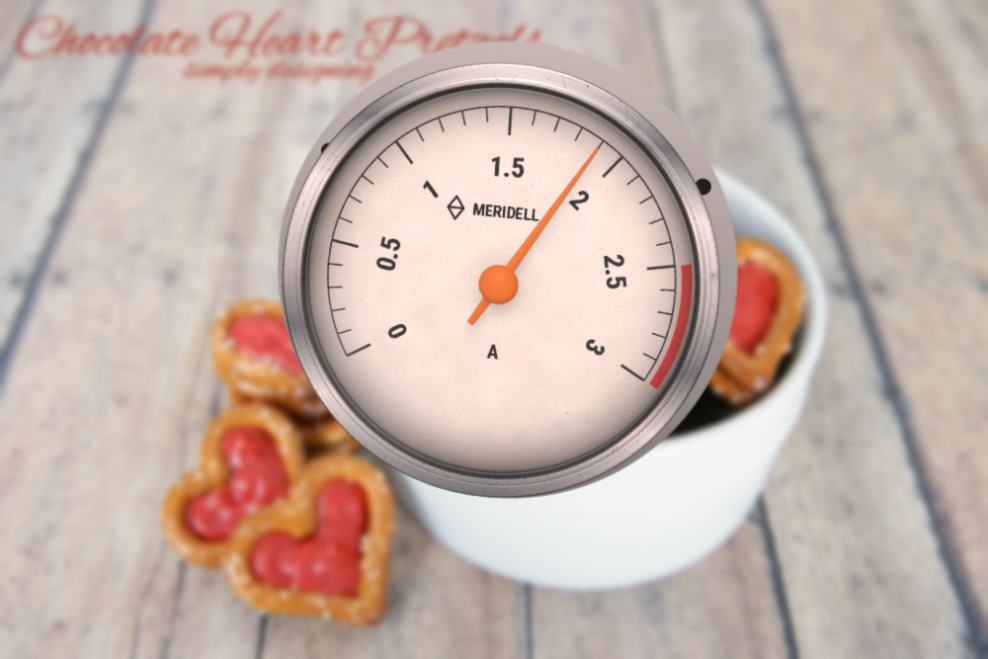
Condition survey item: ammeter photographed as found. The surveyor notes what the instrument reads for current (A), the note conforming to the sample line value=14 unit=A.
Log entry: value=1.9 unit=A
